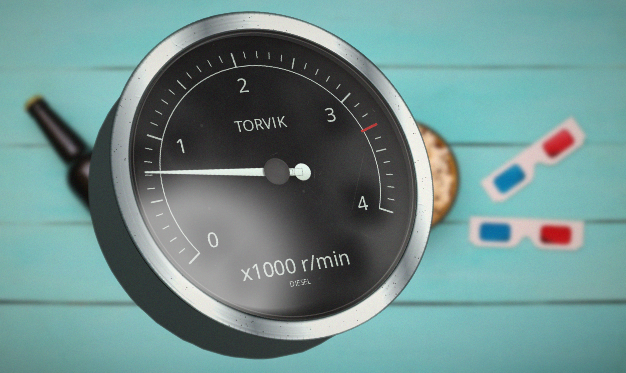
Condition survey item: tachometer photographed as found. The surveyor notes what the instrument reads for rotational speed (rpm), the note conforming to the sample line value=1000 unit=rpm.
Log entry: value=700 unit=rpm
